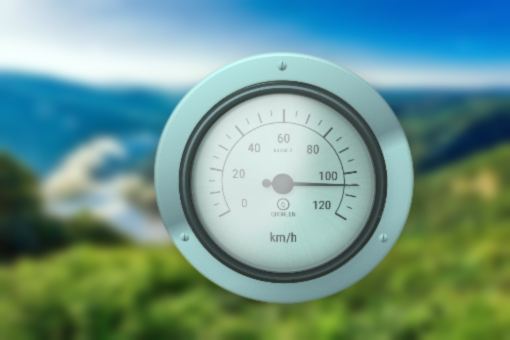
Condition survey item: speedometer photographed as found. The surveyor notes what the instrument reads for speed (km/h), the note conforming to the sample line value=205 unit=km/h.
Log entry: value=105 unit=km/h
